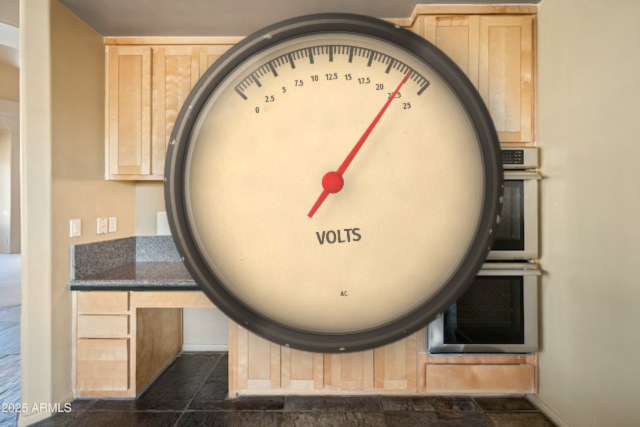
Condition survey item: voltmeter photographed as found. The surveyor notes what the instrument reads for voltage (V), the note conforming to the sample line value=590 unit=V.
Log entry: value=22.5 unit=V
